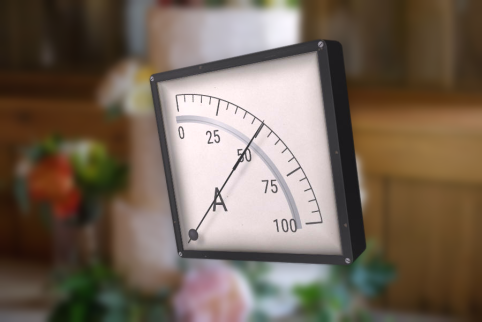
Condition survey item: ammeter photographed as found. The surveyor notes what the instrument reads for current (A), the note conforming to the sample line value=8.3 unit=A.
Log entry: value=50 unit=A
